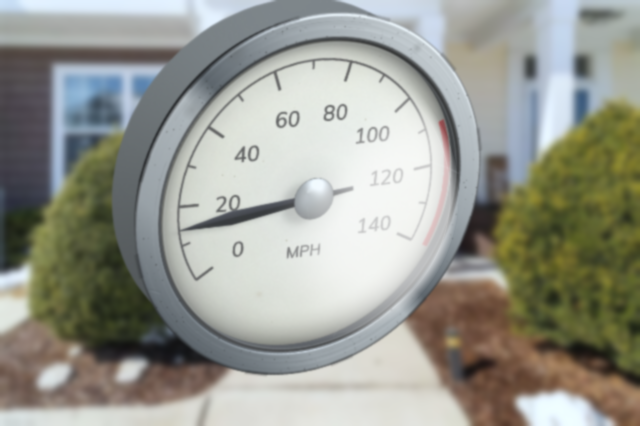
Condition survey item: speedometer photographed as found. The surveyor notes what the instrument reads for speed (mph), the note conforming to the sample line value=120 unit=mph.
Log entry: value=15 unit=mph
